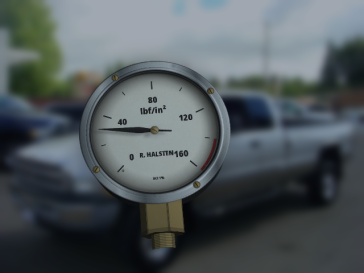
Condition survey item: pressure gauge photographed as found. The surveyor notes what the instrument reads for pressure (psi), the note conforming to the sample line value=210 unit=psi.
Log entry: value=30 unit=psi
